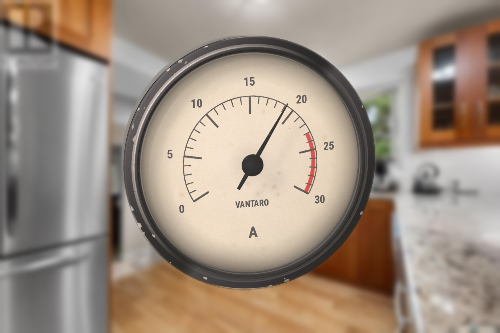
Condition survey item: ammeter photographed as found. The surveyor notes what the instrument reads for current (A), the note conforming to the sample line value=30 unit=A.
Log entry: value=19 unit=A
